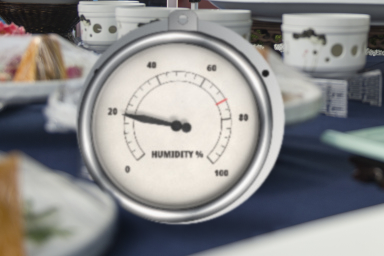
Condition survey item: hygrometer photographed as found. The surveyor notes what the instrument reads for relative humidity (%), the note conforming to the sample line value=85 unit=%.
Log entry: value=20 unit=%
